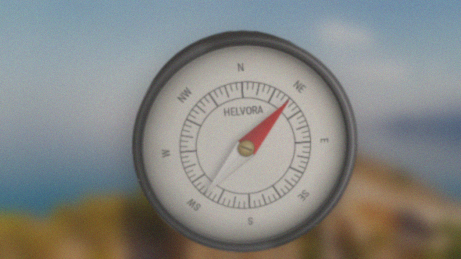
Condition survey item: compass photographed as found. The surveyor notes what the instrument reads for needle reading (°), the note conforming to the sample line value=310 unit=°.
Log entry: value=45 unit=°
